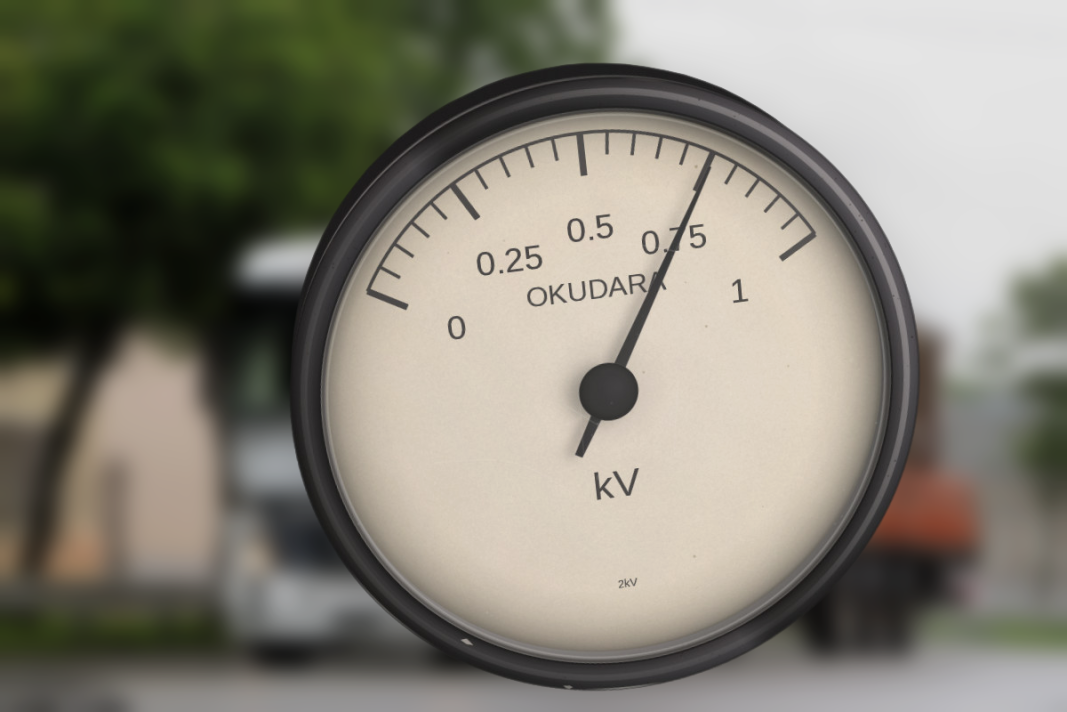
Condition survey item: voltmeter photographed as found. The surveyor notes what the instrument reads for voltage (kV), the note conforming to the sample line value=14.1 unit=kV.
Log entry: value=0.75 unit=kV
